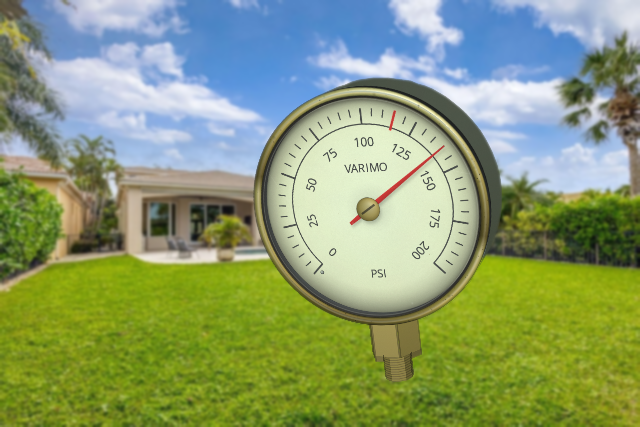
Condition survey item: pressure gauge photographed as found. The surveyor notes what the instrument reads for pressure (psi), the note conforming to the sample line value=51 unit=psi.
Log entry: value=140 unit=psi
